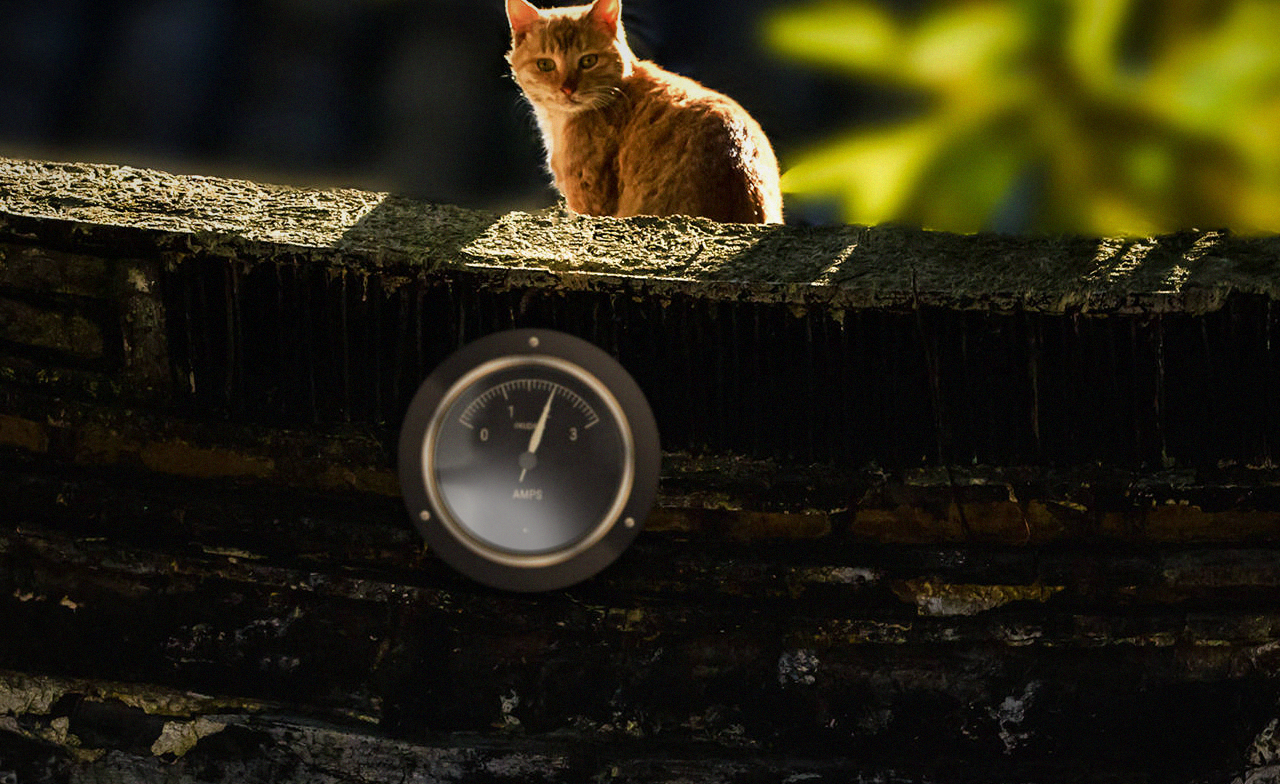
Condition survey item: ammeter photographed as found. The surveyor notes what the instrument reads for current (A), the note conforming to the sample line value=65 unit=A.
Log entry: value=2 unit=A
